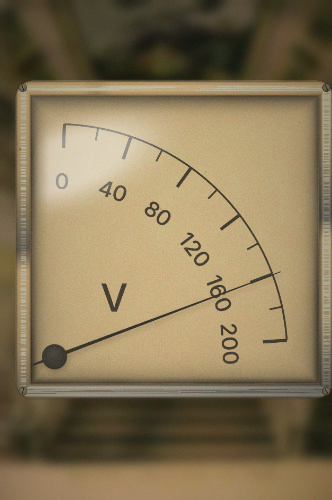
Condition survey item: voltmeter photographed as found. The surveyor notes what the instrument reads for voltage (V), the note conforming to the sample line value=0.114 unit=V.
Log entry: value=160 unit=V
